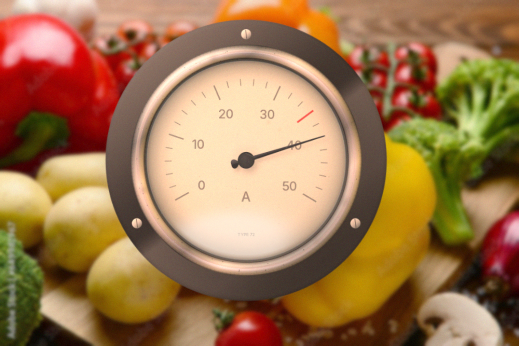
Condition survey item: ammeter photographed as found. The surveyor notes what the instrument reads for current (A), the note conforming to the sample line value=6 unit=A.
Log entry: value=40 unit=A
